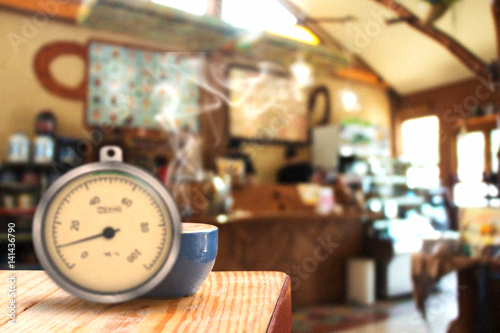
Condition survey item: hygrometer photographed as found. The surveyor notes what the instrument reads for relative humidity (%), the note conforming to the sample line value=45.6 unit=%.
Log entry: value=10 unit=%
